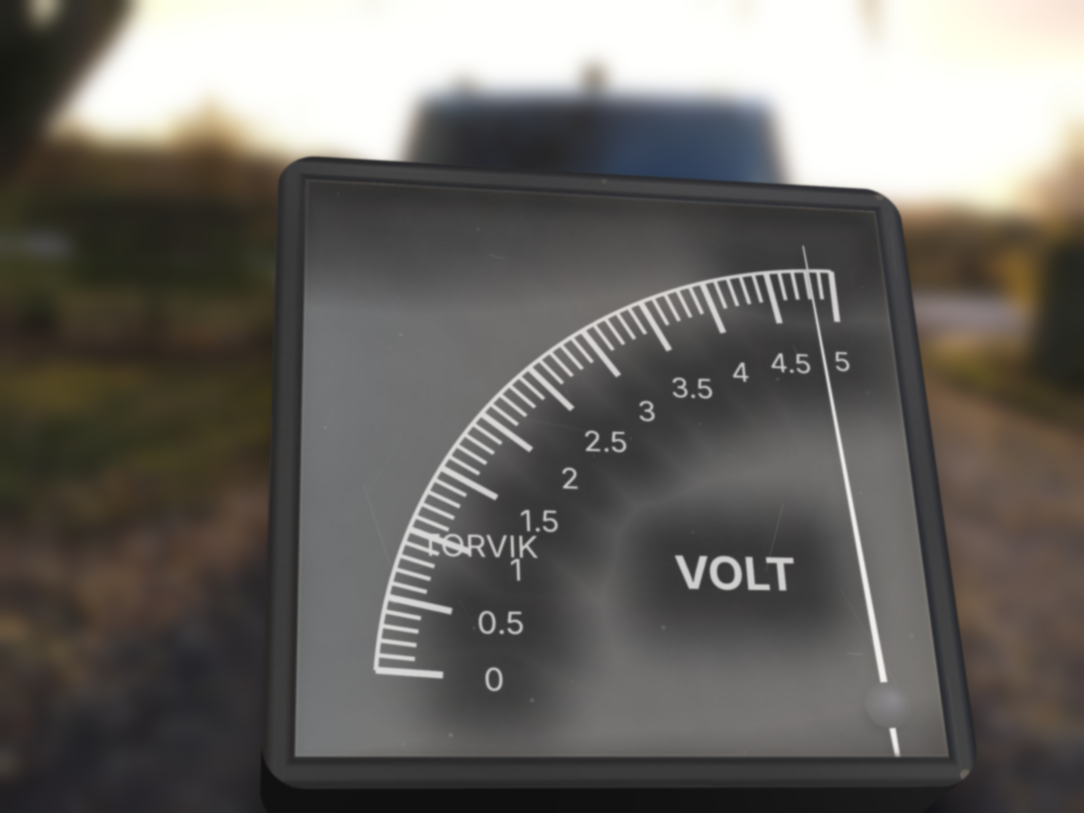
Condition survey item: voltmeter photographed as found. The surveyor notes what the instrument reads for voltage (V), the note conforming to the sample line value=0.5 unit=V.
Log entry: value=4.8 unit=V
